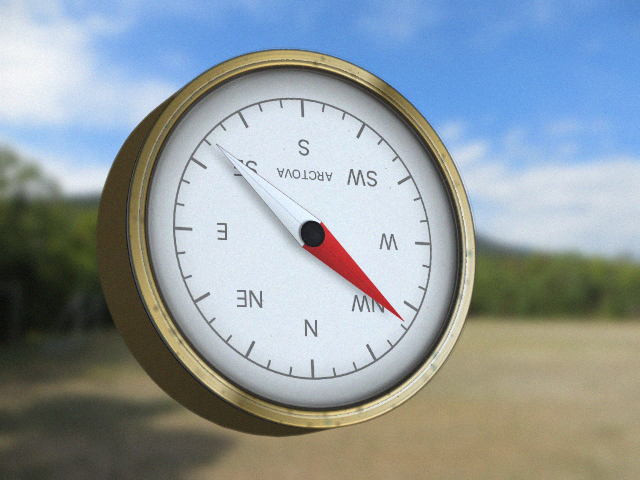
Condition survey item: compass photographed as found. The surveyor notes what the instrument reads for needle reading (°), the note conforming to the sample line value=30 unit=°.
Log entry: value=310 unit=°
